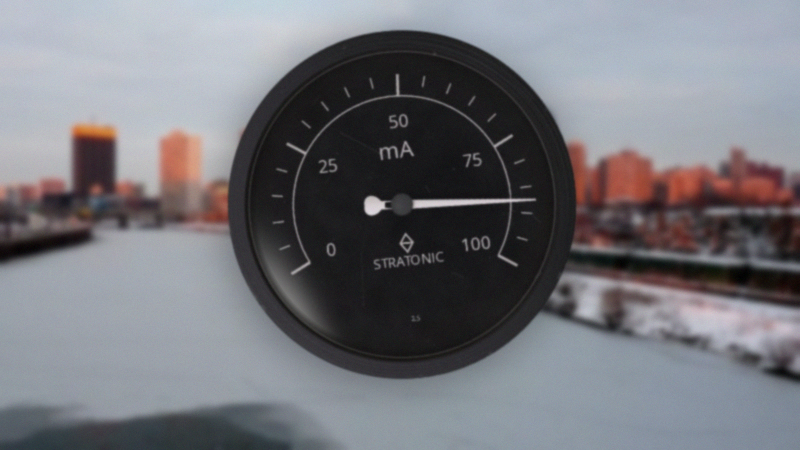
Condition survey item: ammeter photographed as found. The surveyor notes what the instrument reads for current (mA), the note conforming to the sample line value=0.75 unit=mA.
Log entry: value=87.5 unit=mA
